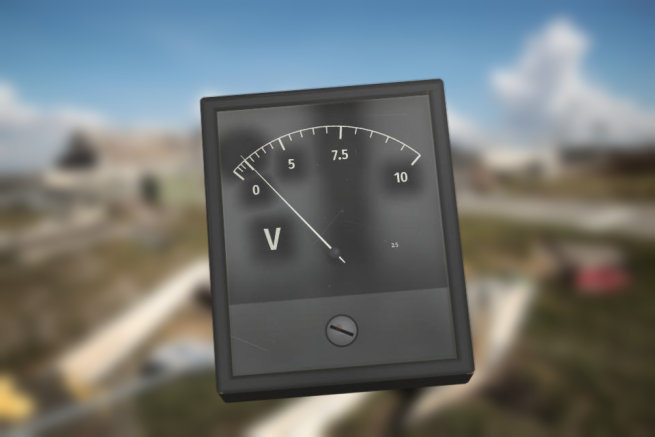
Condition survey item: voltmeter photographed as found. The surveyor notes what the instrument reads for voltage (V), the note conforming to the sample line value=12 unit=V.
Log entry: value=2.5 unit=V
